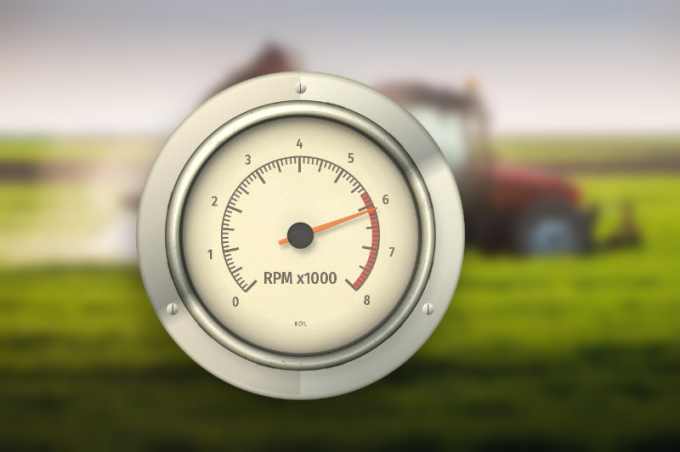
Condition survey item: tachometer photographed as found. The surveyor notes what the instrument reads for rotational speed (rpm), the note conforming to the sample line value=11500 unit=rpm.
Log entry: value=6100 unit=rpm
